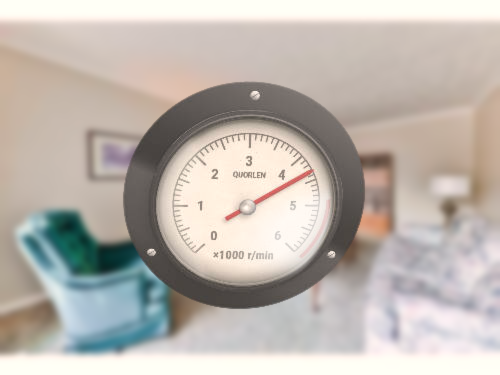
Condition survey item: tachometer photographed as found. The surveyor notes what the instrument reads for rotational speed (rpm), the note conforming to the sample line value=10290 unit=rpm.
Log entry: value=4300 unit=rpm
